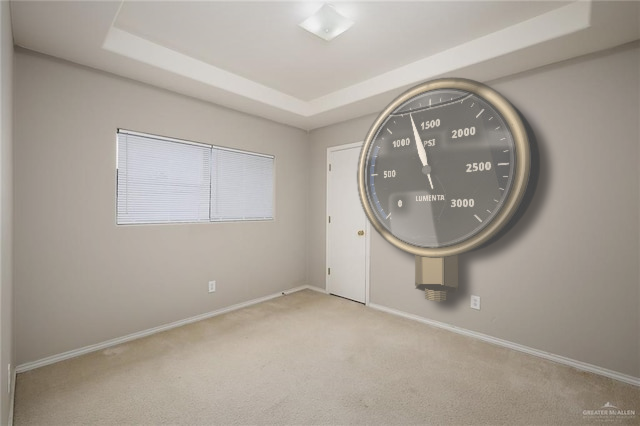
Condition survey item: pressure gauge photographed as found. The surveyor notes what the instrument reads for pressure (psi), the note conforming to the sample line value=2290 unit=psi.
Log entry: value=1300 unit=psi
